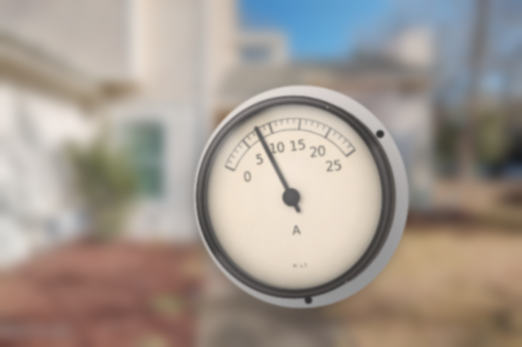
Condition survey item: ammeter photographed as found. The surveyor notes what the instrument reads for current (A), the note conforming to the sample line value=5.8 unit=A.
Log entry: value=8 unit=A
